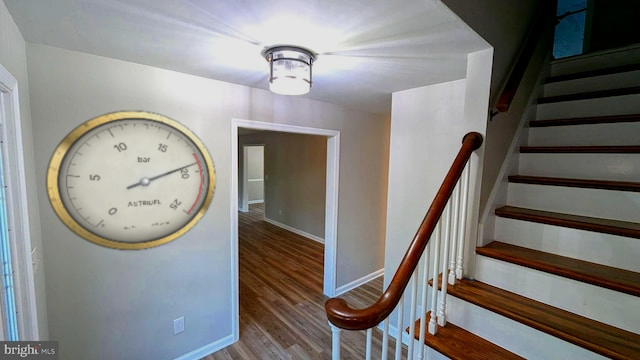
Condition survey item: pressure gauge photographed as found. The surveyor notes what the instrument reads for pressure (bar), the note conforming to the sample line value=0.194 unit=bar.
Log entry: value=19 unit=bar
